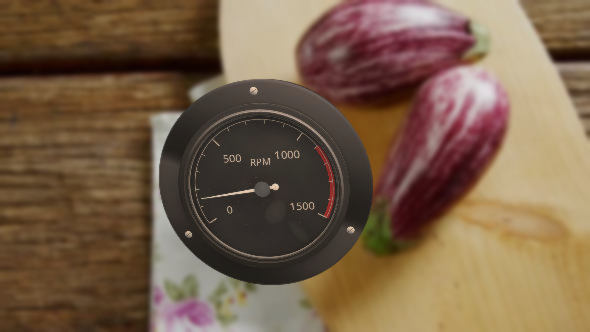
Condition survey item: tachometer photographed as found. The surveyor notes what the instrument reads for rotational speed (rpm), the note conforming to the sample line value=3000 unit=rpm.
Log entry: value=150 unit=rpm
